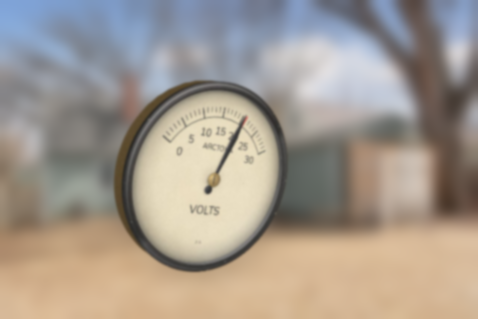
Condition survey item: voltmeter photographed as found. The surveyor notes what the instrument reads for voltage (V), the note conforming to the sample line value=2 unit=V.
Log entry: value=20 unit=V
